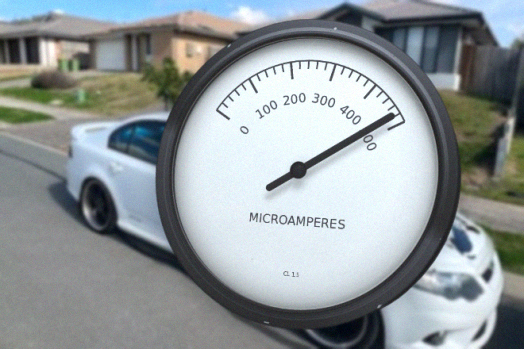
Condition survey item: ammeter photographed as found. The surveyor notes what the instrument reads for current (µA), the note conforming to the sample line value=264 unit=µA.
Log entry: value=480 unit=µA
